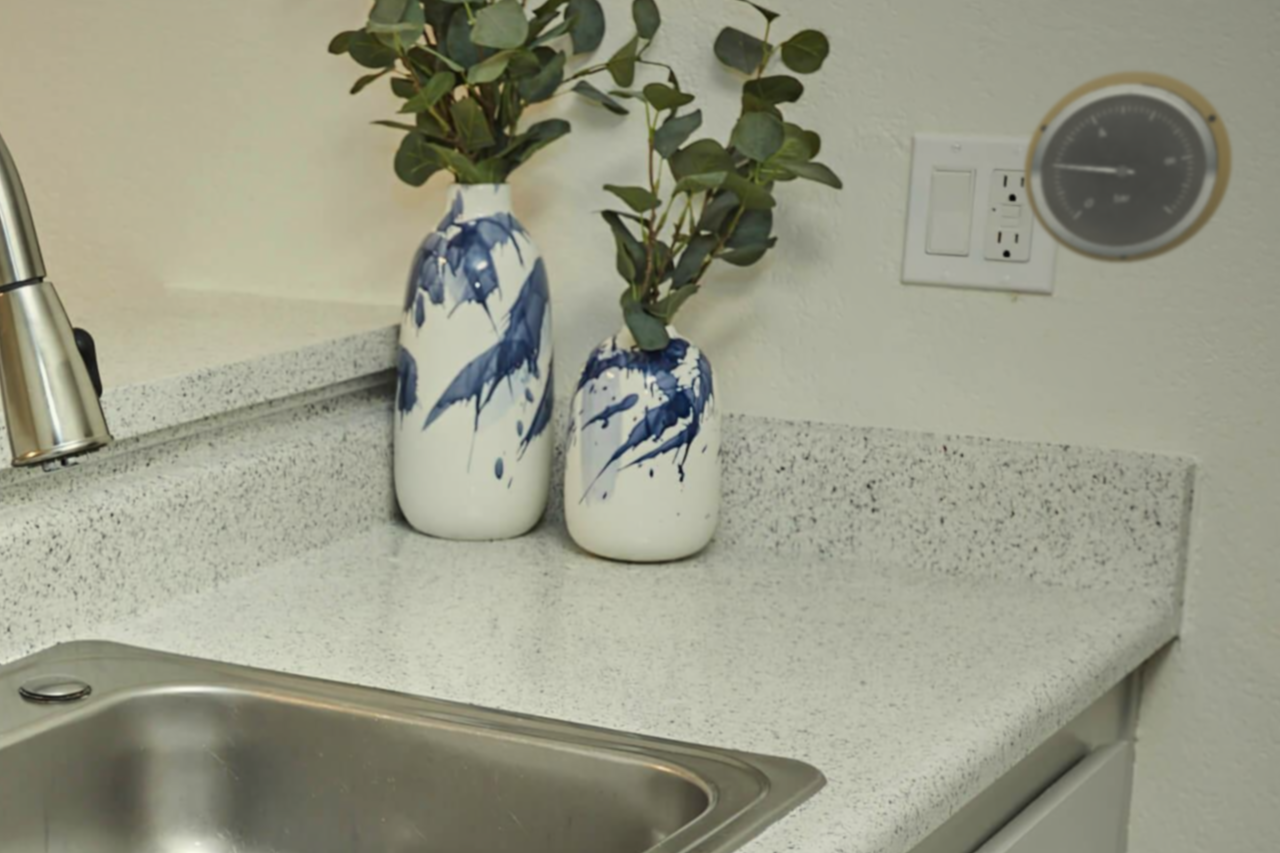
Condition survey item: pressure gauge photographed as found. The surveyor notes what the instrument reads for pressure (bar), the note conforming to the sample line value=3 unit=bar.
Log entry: value=2 unit=bar
